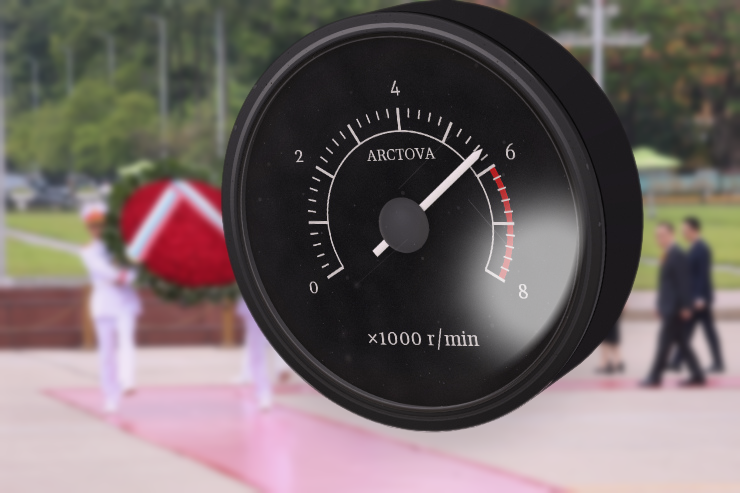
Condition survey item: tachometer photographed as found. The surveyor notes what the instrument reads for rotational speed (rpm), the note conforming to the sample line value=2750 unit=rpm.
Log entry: value=5700 unit=rpm
